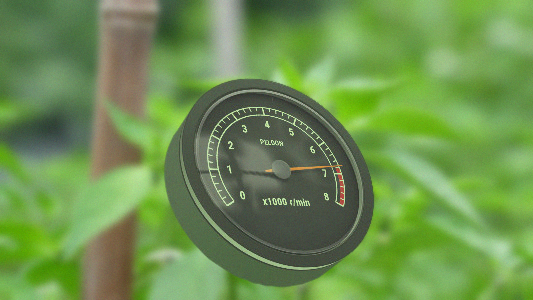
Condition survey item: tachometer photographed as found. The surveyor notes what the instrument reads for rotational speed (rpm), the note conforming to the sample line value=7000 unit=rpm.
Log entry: value=6800 unit=rpm
